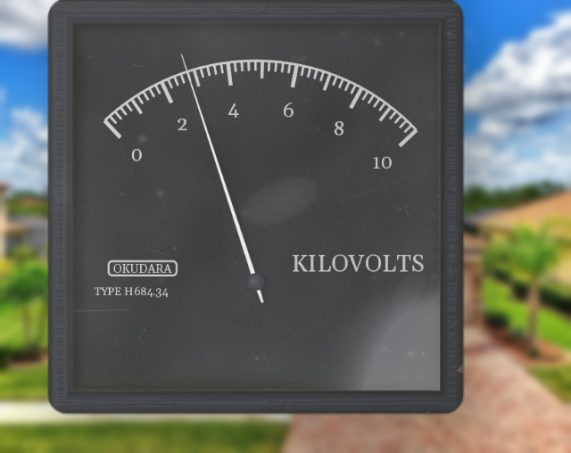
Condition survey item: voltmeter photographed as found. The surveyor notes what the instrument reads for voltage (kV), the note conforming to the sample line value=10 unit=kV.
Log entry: value=2.8 unit=kV
